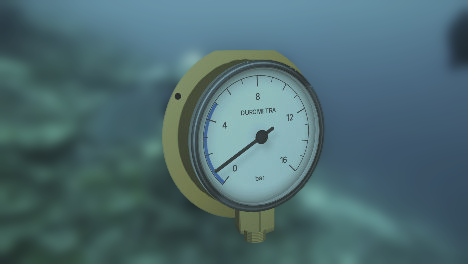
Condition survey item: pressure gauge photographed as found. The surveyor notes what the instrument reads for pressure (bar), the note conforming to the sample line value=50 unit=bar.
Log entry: value=1 unit=bar
